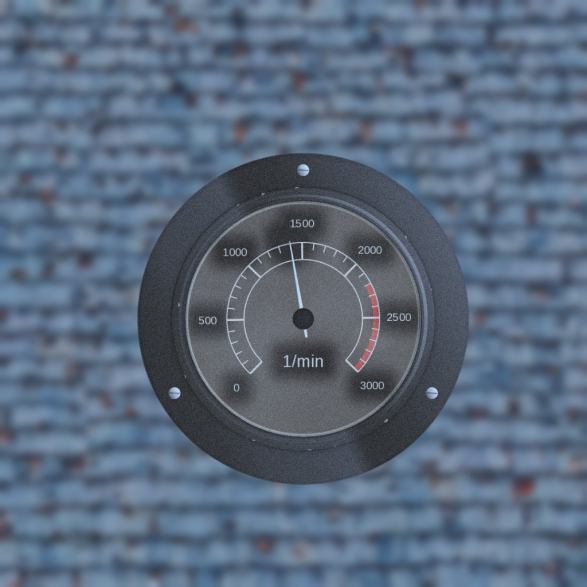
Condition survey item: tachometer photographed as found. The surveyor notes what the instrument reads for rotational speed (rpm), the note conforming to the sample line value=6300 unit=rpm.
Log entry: value=1400 unit=rpm
